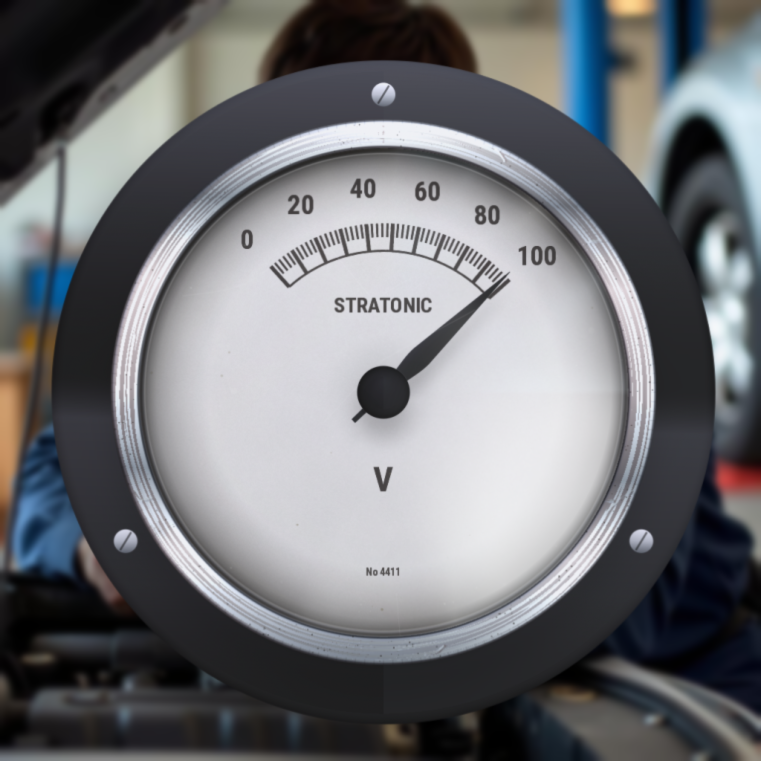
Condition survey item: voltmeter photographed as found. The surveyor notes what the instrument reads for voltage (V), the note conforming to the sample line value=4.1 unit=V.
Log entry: value=98 unit=V
